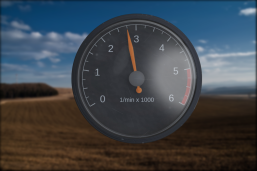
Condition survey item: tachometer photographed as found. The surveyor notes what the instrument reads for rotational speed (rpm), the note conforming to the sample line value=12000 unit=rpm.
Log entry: value=2750 unit=rpm
